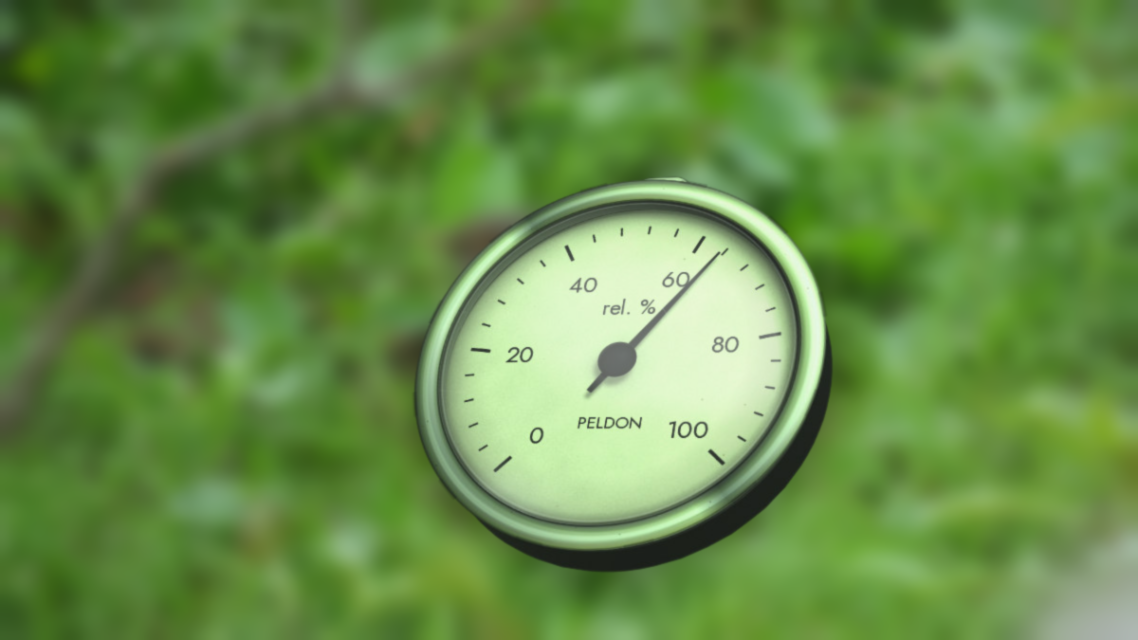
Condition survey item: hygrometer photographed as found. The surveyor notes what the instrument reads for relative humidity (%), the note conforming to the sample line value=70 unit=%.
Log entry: value=64 unit=%
